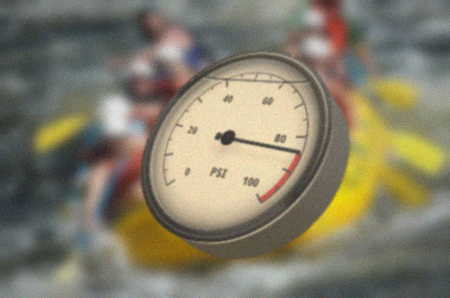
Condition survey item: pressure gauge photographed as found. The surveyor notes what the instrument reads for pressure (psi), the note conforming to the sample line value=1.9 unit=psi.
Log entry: value=85 unit=psi
